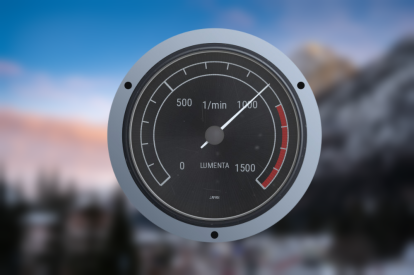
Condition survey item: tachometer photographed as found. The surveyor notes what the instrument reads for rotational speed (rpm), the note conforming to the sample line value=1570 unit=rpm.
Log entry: value=1000 unit=rpm
